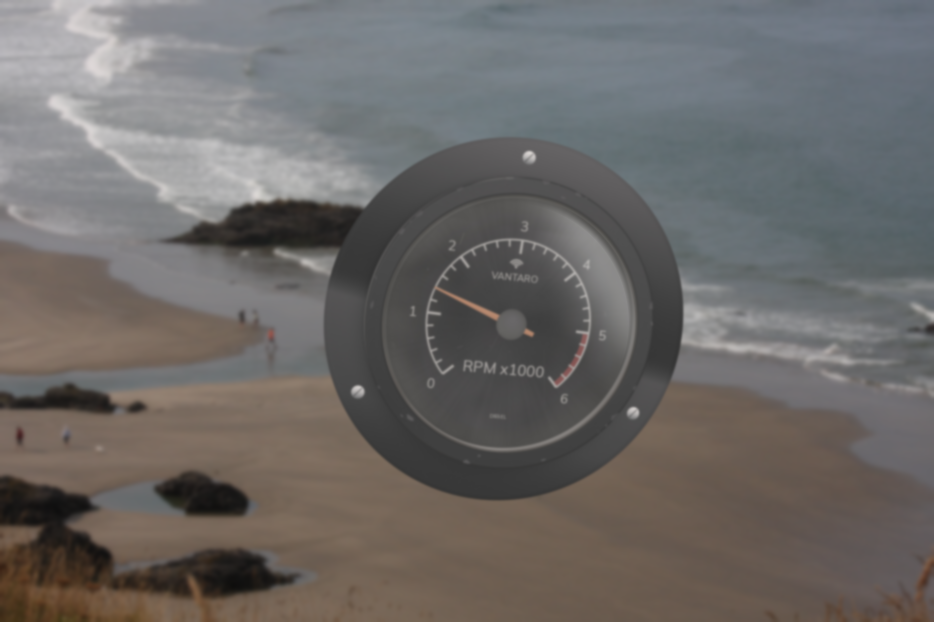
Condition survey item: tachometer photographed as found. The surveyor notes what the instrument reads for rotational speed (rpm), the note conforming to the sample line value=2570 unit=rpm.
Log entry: value=1400 unit=rpm
